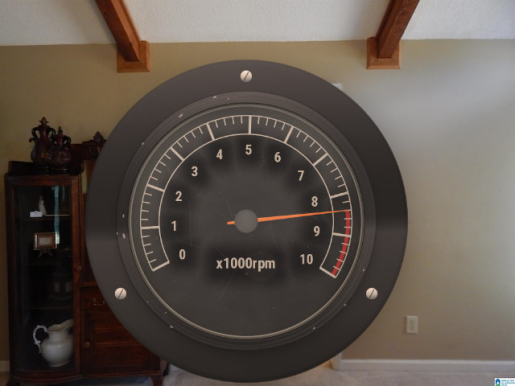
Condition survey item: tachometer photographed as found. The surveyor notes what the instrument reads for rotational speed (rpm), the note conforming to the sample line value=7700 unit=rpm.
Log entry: value=8400 unit=rpm
